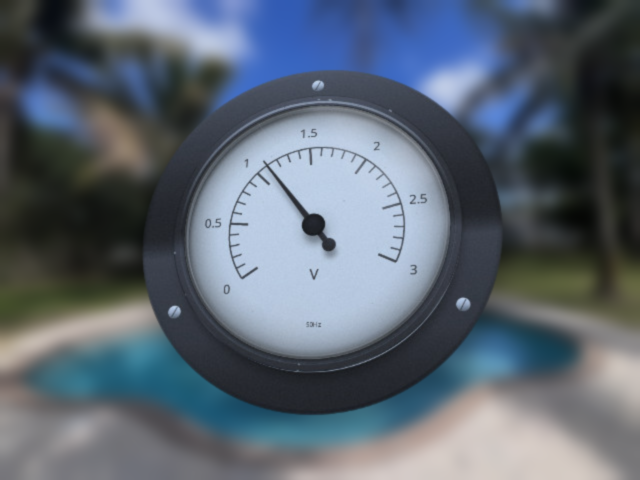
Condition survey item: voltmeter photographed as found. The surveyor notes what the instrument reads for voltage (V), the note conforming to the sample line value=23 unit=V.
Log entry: value=1.1 unit=V
